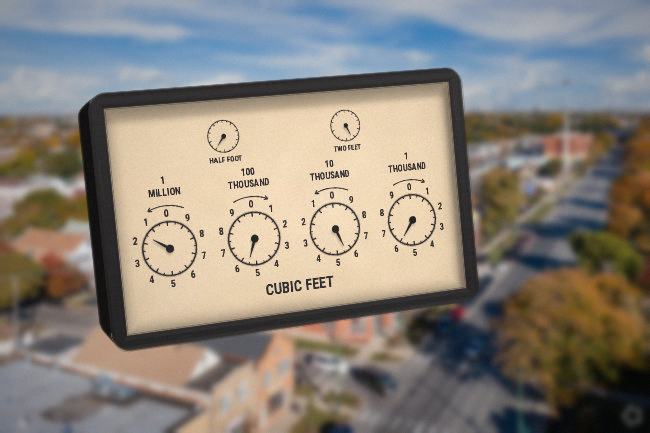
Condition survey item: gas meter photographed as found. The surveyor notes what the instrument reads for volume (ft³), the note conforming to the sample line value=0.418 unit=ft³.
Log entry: value=155600 unit=ft³
